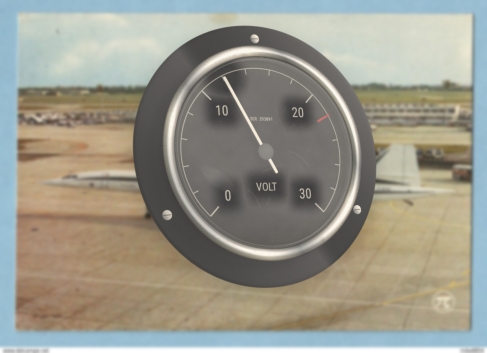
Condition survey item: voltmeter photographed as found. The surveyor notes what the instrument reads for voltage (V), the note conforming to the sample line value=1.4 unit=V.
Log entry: value=12 unit=V
